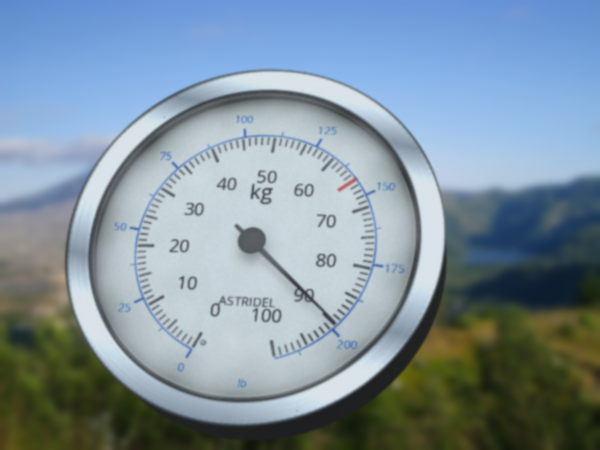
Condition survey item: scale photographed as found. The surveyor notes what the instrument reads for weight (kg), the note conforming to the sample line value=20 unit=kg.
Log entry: value=90 unit=kg
